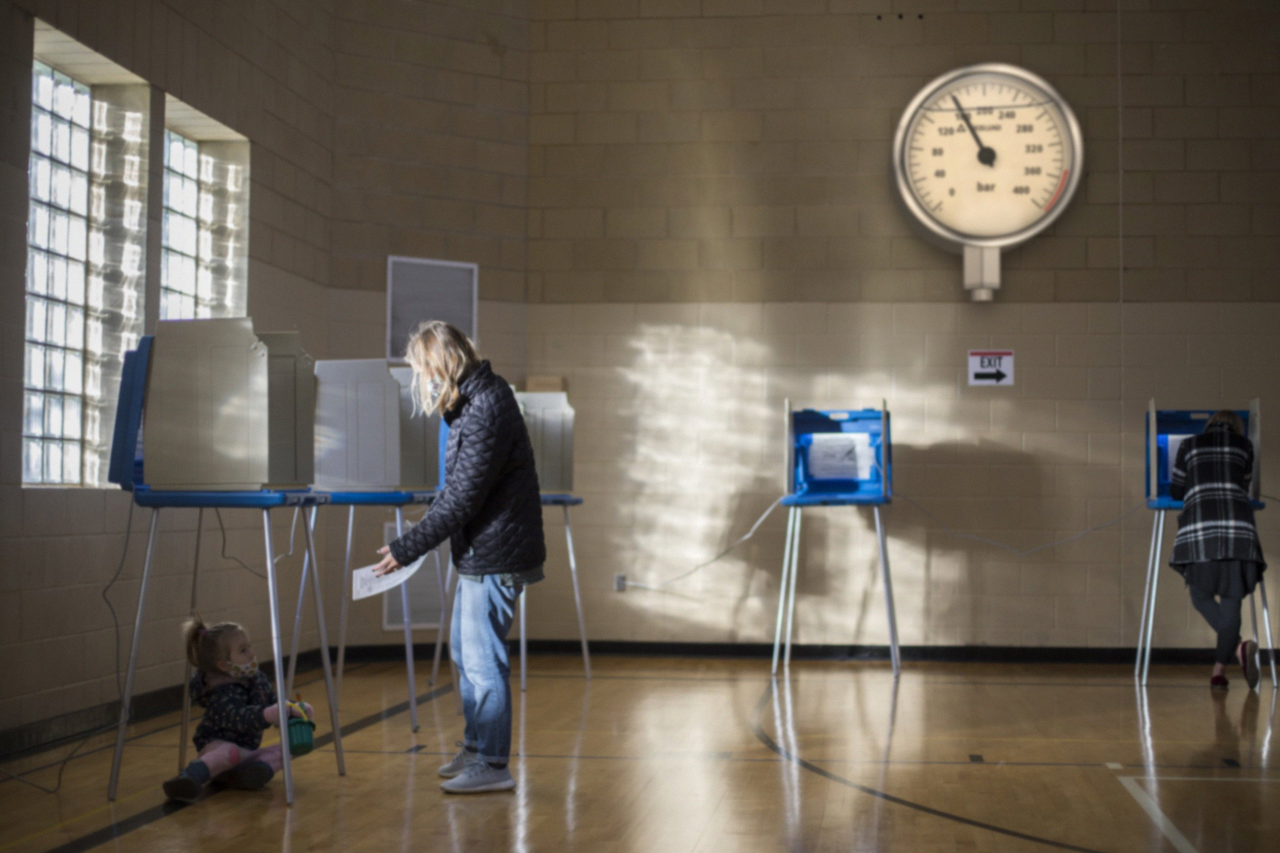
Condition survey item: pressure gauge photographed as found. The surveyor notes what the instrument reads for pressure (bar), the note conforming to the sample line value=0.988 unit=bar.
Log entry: value=160 unit=bar
